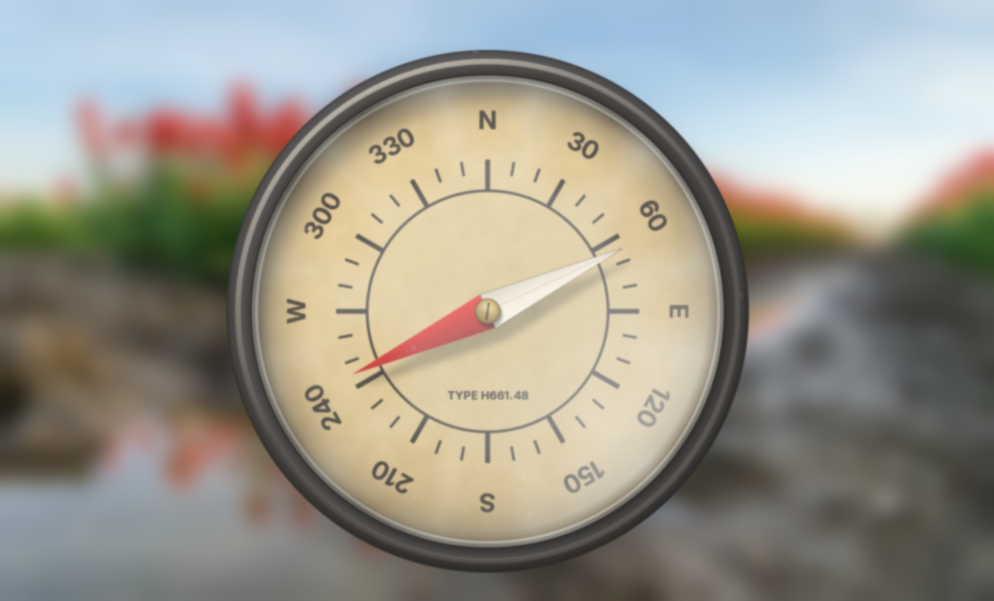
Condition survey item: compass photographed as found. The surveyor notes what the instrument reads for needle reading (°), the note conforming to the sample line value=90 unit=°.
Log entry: value=245 unit=°
